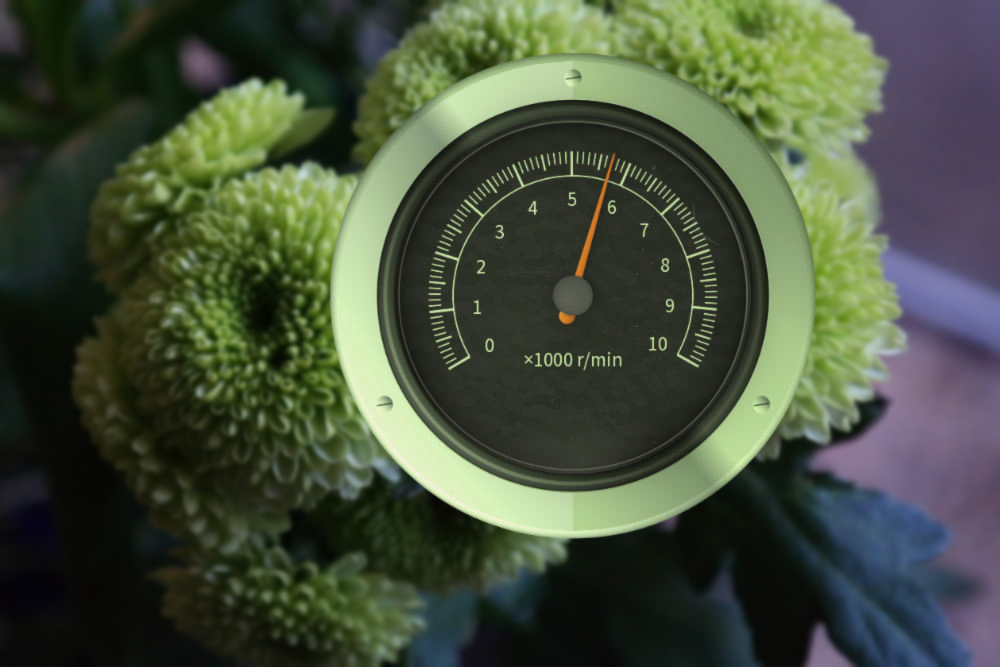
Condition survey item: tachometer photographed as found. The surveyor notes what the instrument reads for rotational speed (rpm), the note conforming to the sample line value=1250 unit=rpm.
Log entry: value=5700 unit=rpm
